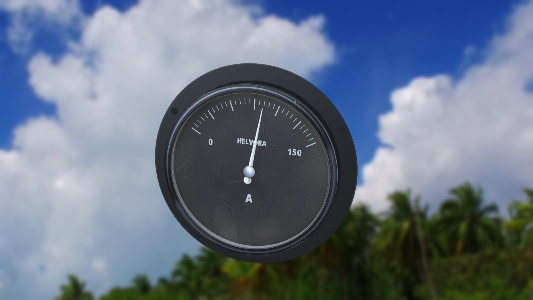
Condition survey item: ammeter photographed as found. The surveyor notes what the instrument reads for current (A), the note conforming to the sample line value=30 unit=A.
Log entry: value=85 unit=A
